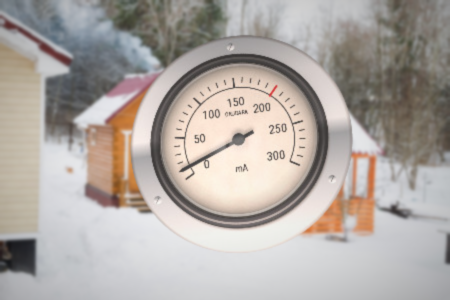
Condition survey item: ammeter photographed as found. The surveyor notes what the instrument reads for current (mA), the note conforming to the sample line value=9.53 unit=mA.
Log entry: value=10 unit=mA
